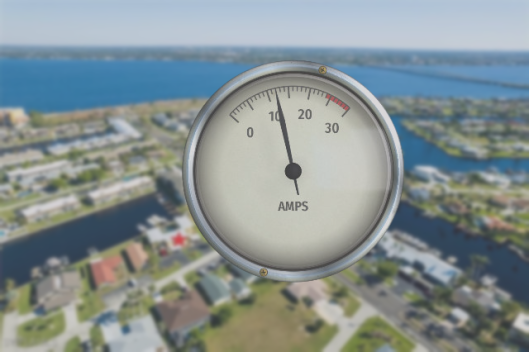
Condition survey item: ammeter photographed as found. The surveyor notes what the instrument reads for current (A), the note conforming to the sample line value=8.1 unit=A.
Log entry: value=12 unit=A
